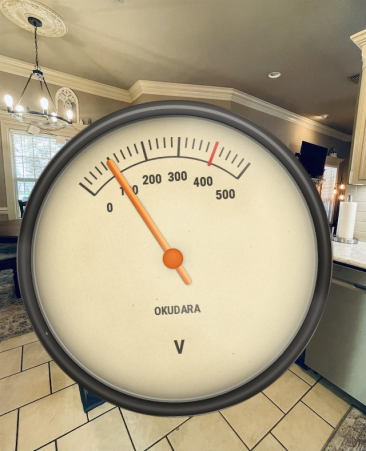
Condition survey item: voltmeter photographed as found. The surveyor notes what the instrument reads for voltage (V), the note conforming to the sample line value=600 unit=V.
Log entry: value=100 unit=V
